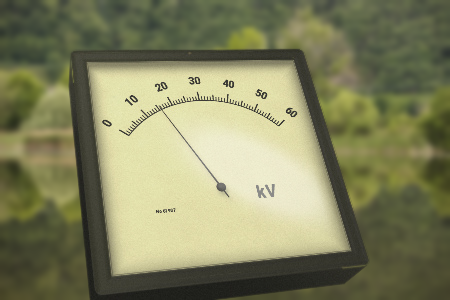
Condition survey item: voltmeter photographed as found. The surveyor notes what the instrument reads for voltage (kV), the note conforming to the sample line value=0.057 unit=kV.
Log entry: value=15 unit=kV
